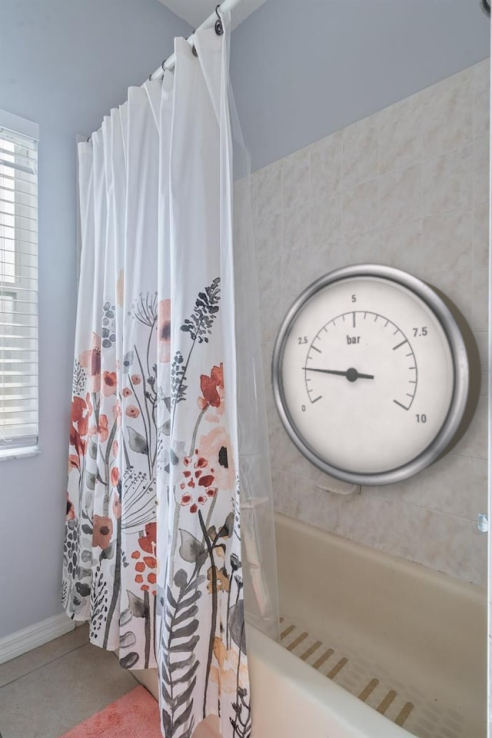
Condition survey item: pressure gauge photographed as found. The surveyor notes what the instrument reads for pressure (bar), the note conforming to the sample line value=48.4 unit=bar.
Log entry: value=1.5 unit=bar
